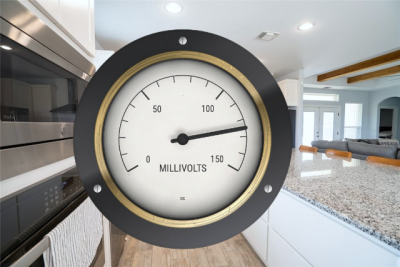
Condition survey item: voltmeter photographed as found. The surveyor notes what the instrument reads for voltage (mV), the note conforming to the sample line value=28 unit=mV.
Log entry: value=125 unit=mV
